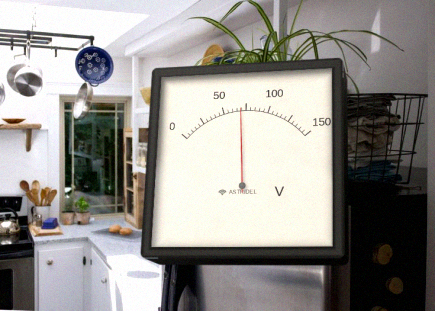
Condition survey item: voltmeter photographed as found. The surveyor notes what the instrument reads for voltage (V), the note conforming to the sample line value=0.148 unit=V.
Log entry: value=70 unit=V
